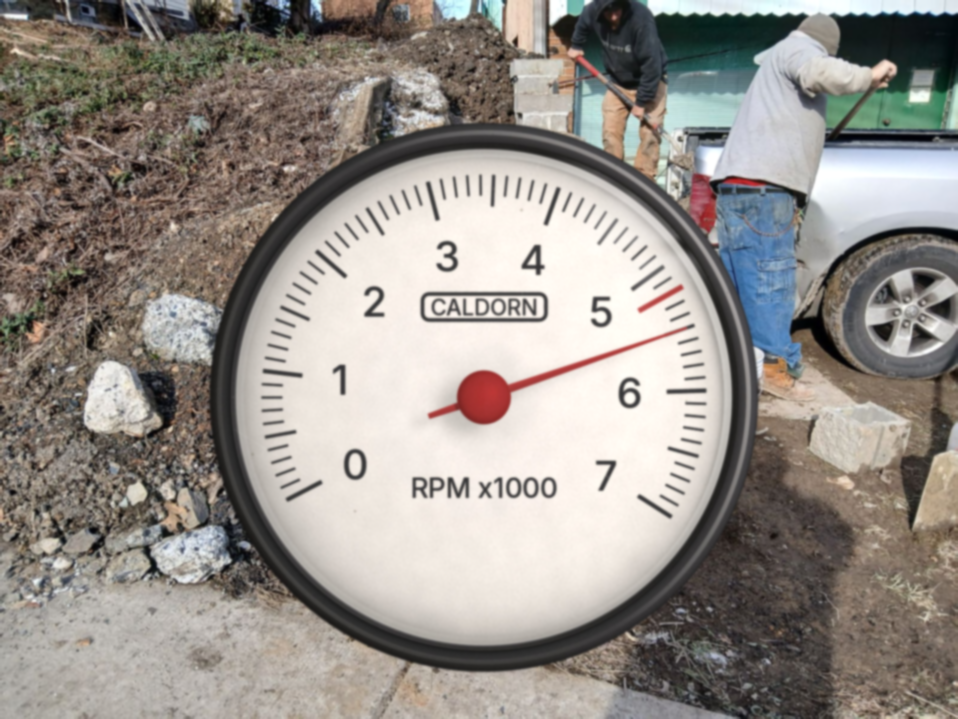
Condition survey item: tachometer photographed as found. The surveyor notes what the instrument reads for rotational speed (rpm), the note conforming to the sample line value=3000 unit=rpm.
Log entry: value=5500 unit=rpm
